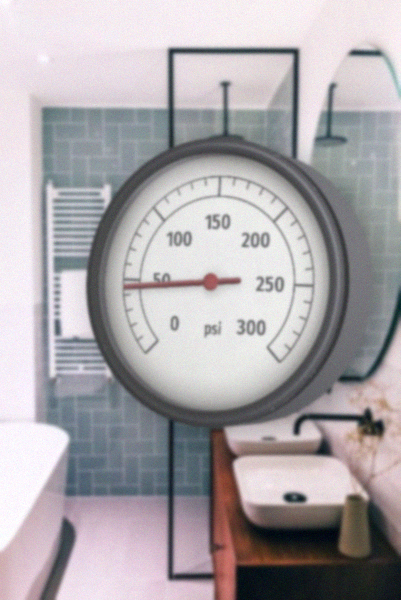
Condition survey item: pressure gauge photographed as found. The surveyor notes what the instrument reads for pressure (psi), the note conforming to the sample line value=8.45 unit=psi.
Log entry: value=45 unit=psi
